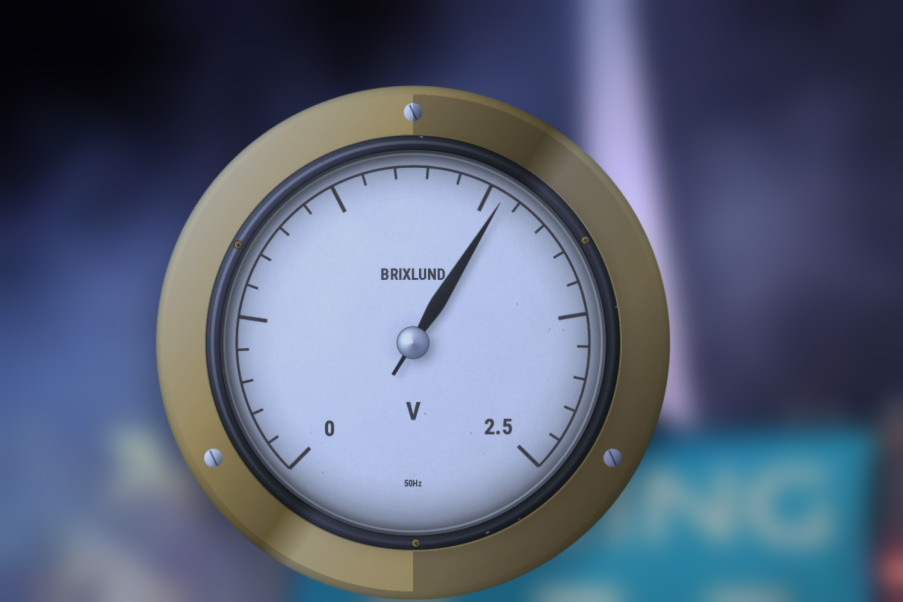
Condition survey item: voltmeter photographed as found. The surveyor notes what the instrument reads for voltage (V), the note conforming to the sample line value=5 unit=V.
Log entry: value=1.55 unit=V
